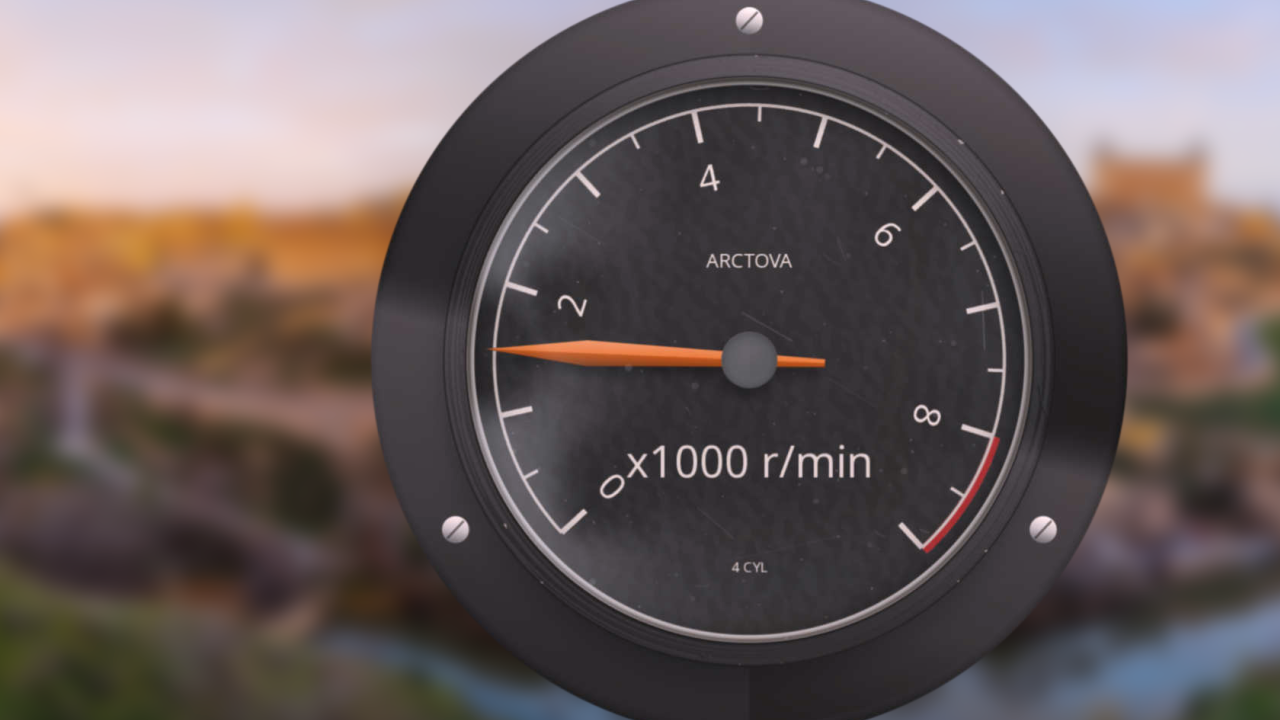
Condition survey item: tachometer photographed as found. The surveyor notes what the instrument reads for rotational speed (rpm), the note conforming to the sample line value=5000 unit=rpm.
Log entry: value=1500 unit=rpm
